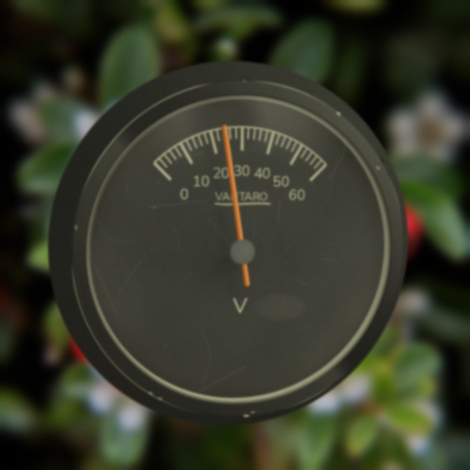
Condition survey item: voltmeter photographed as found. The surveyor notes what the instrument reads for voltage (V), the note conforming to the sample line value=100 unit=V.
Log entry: value=24 unit=V
